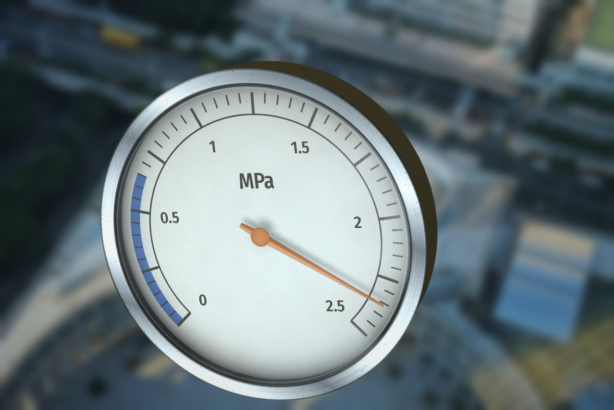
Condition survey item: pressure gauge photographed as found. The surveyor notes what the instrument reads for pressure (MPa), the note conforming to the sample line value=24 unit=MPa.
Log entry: value=2.35 unit=MPa
